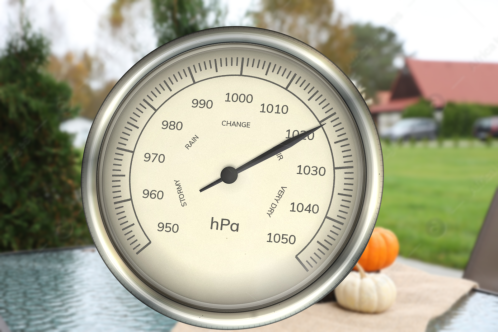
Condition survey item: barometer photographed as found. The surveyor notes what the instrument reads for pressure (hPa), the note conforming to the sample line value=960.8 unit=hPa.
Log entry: value=1021 unit=hPa
